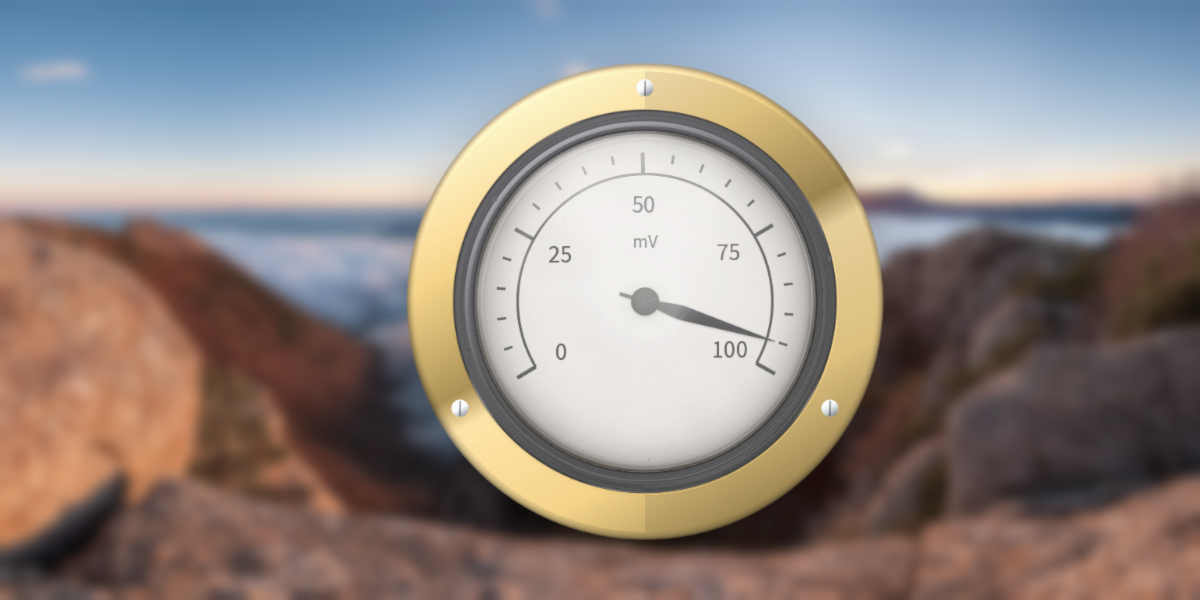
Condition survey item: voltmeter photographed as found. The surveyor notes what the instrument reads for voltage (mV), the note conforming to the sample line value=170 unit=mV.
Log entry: value=95 unit=mV
